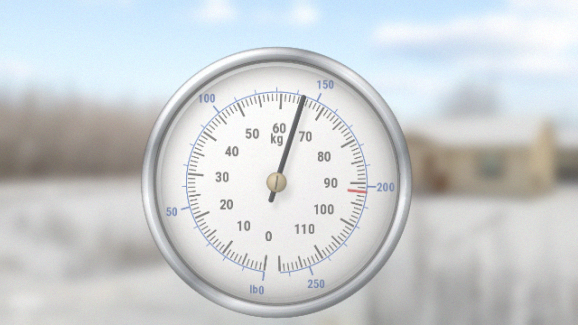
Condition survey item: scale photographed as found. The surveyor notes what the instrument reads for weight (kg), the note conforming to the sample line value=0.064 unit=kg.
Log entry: value=65 unit=kg
